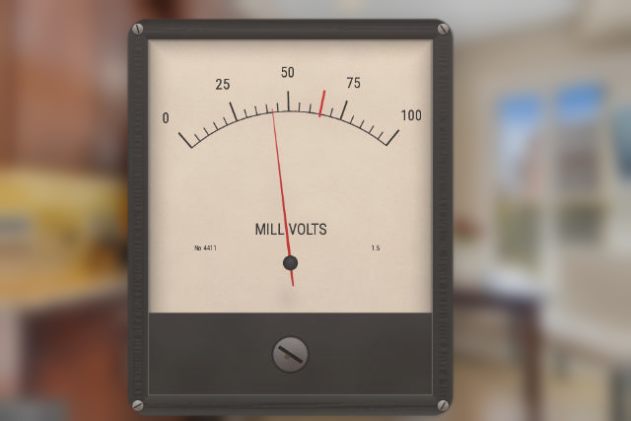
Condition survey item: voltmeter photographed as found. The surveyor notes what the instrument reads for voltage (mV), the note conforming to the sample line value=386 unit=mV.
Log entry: value=42.5 unit=mV
